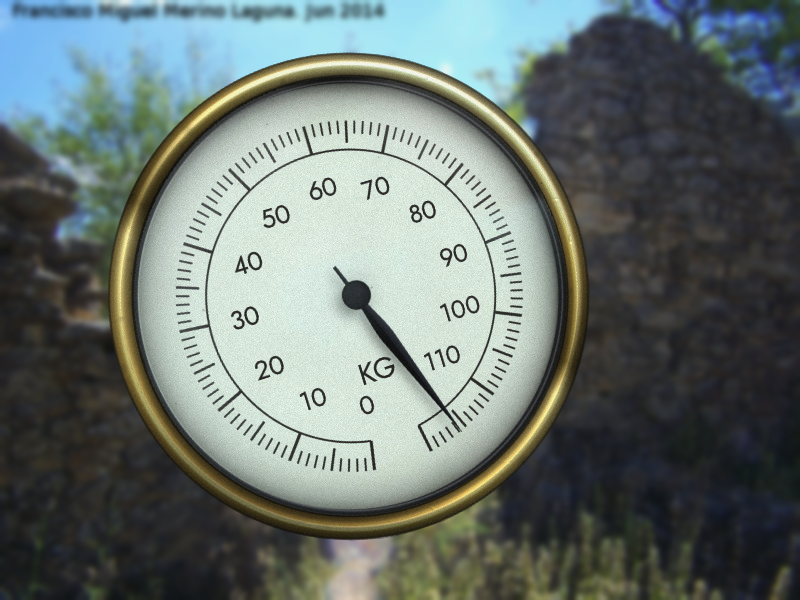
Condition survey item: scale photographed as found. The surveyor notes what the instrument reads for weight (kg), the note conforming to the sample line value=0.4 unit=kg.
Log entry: value=116 unit=kg
